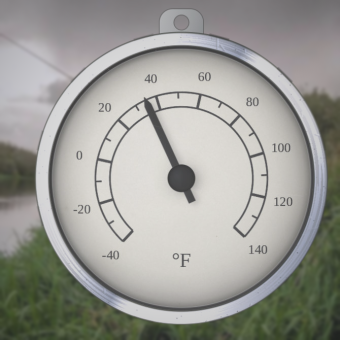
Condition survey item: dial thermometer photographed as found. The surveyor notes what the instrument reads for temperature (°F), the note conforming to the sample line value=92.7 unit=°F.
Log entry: value=35 unit=°F
